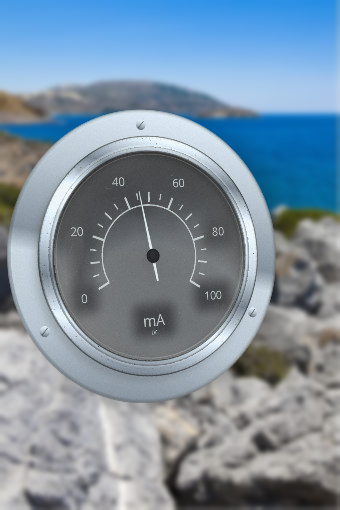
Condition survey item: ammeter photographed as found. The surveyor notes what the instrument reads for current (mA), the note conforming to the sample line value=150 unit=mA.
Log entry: value=45 unit=mA
